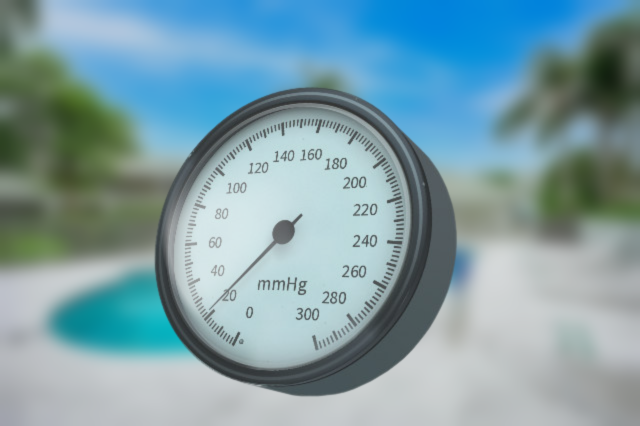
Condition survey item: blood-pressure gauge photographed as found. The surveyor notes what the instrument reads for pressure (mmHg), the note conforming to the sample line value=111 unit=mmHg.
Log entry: value=20 unit=mmHg
